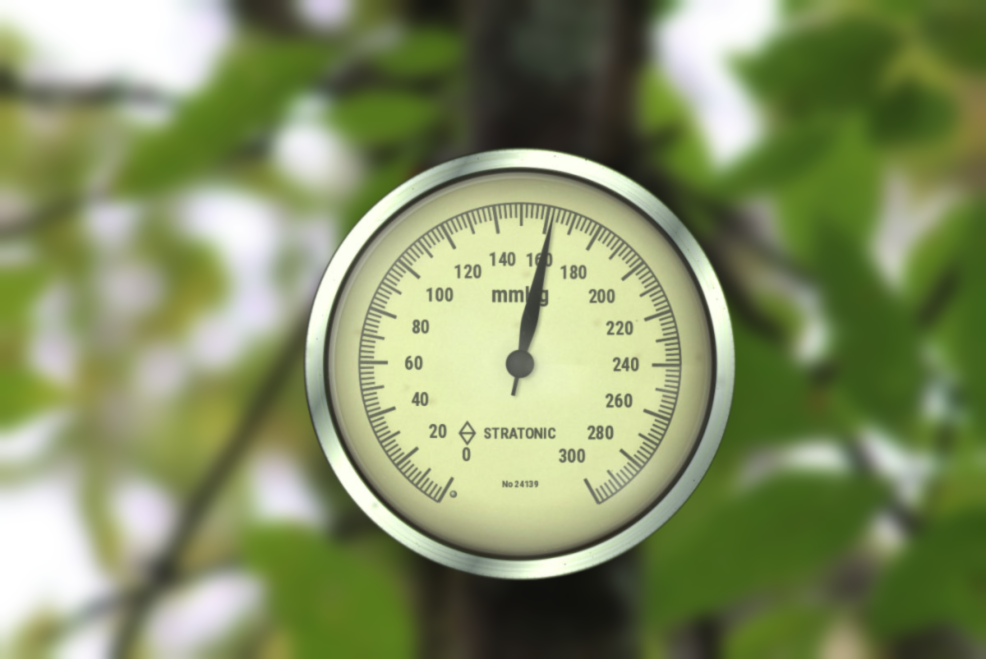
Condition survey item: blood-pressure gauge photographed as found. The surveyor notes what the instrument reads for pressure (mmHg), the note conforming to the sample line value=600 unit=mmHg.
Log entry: value=162 unit=mmHg
